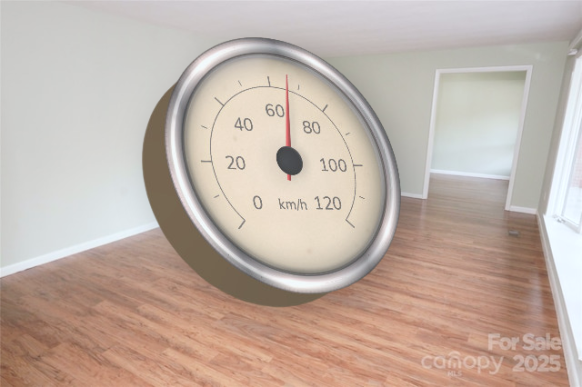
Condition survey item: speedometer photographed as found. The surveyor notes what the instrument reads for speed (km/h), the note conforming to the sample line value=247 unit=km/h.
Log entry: value=65 unit=km/h
